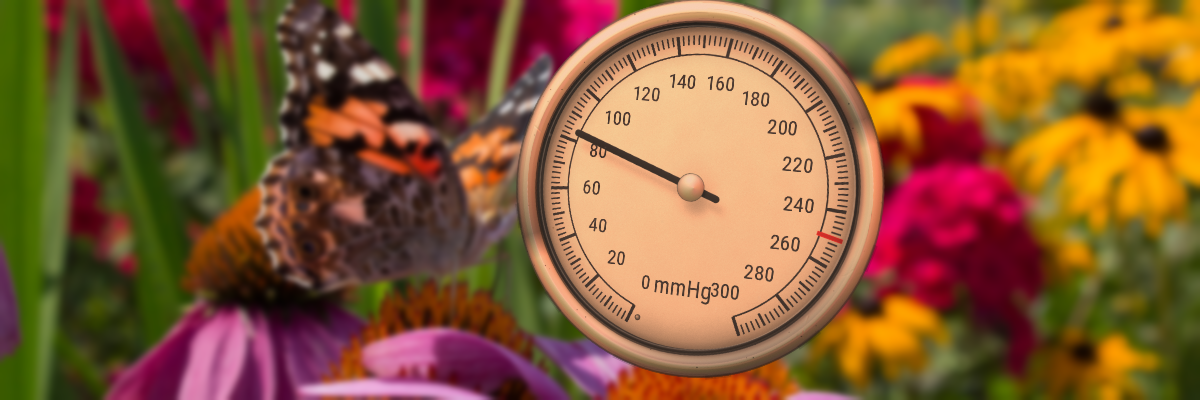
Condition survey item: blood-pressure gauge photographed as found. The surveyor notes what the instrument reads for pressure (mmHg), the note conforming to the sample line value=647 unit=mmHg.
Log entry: value=84 unit=mmHg
